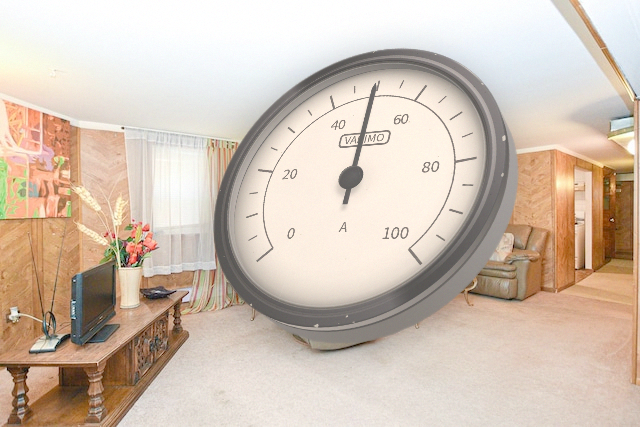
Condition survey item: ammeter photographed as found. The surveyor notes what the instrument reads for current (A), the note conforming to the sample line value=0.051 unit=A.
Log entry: value=50 unit=A
